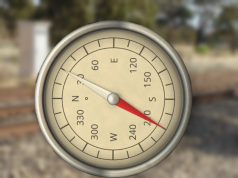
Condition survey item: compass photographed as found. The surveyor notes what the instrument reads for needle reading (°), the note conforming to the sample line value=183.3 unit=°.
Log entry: value=210 unit=°
